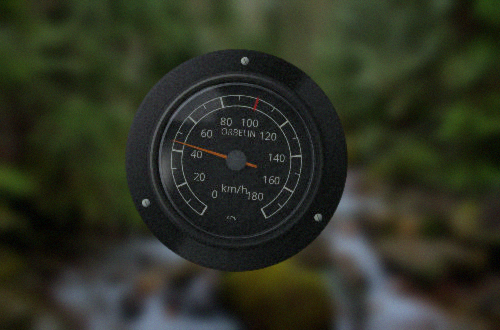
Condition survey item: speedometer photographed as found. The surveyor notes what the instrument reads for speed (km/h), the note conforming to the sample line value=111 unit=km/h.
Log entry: value=45 unit=km/h
